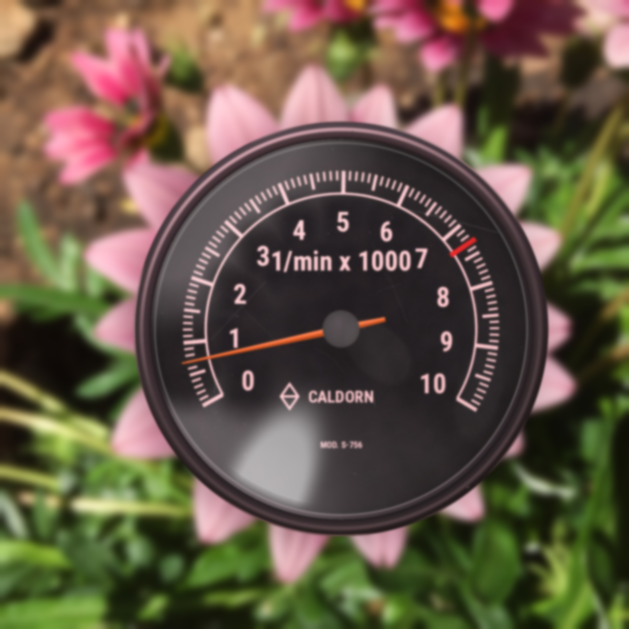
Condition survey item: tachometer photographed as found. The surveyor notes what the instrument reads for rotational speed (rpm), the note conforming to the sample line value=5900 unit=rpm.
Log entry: value=700 unit=rpm
